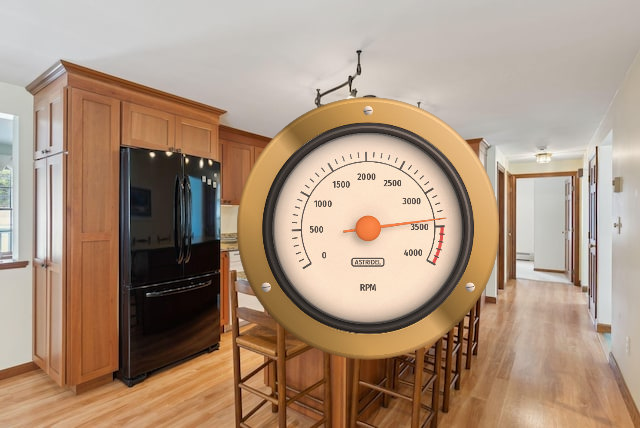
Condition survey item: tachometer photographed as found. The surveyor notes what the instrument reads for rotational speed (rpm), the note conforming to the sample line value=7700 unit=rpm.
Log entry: value=3400 unit=rpm
